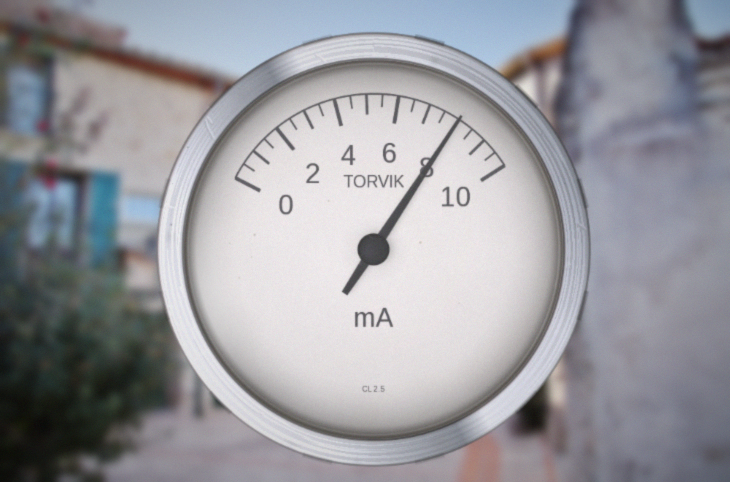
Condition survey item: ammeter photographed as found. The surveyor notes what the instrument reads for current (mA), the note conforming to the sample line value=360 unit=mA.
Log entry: value=8 unit=mA
